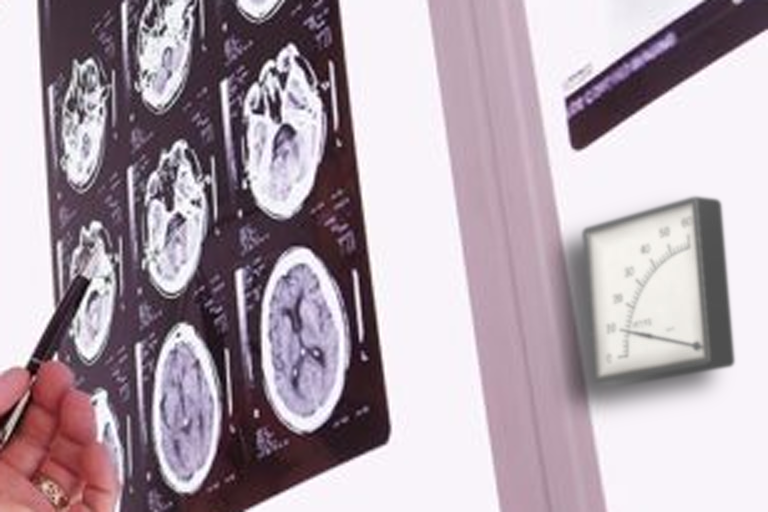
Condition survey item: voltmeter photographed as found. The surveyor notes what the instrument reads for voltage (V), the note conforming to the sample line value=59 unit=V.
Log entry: value=10 unit=V
